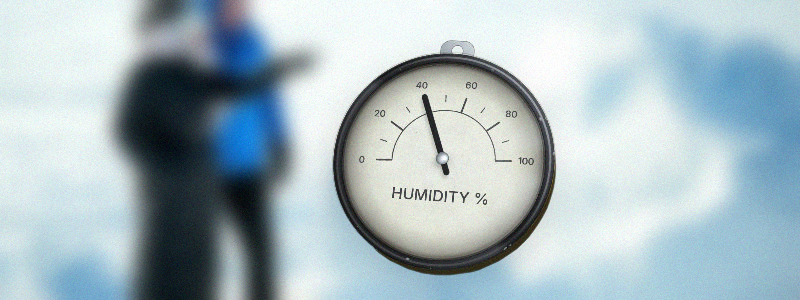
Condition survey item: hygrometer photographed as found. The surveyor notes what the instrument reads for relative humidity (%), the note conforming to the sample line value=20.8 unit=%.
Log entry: value=40 unit=%
